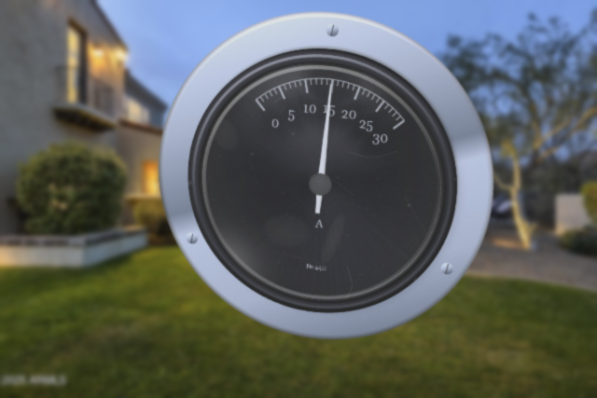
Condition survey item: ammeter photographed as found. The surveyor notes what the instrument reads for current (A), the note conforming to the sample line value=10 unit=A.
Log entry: value=15 unit=A
